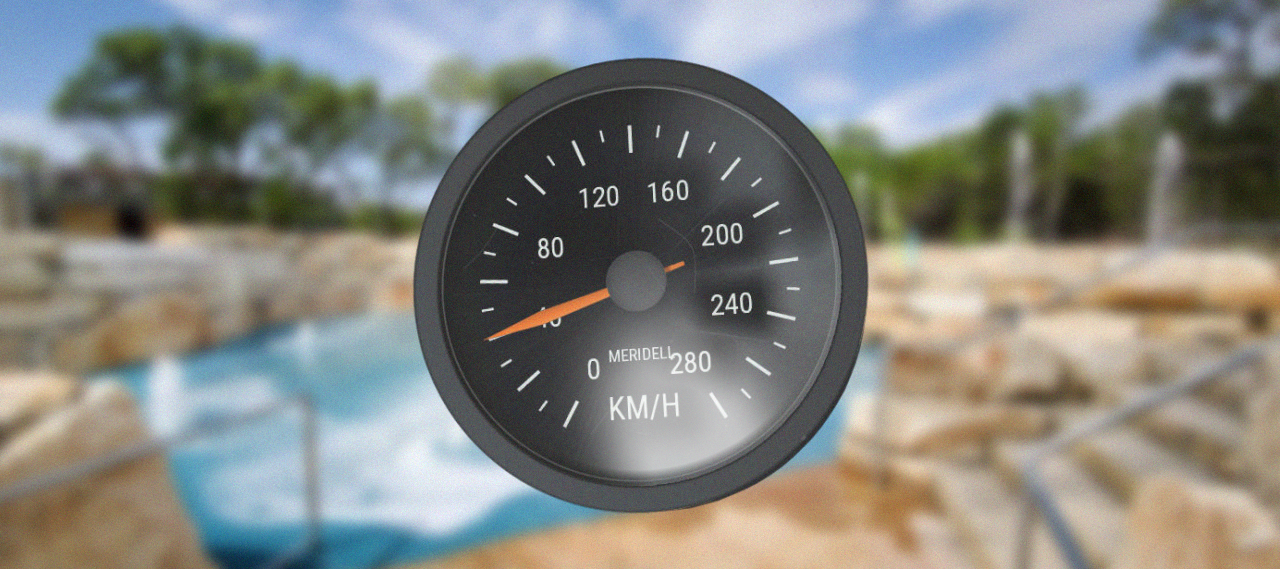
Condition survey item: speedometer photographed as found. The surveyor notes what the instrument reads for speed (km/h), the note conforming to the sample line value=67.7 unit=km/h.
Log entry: value=40 unit=km/h
